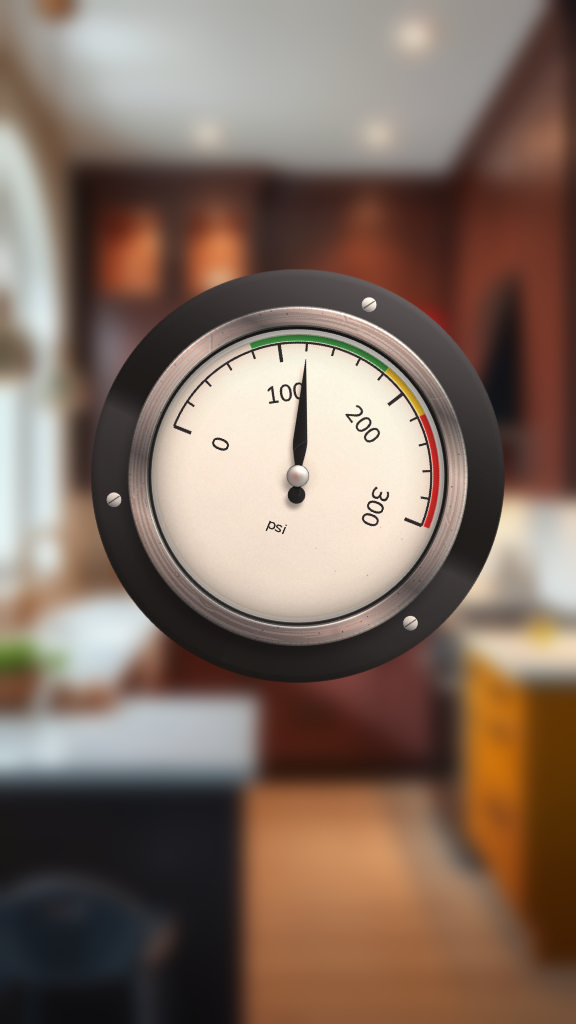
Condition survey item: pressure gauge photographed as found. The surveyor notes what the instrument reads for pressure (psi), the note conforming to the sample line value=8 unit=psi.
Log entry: value=120 unit=psi
